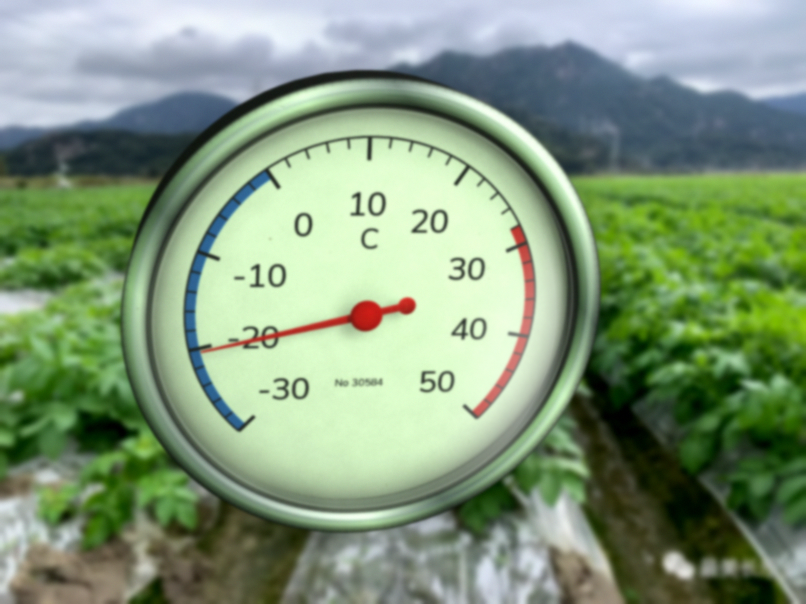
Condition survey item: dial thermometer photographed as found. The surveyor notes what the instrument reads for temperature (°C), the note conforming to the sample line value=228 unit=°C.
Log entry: value=-20 unit=°C
